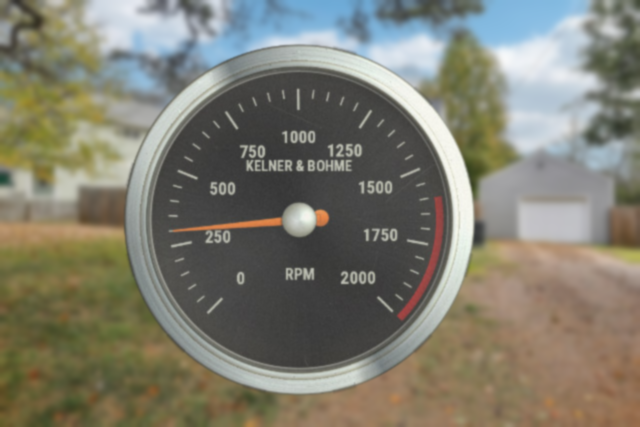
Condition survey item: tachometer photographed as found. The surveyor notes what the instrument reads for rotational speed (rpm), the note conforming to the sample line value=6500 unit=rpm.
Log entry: value=300 unit=rpm
